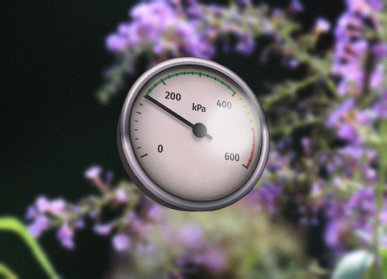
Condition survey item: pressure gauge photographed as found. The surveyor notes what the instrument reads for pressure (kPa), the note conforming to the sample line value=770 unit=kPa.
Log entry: value=140 unit=kPa
